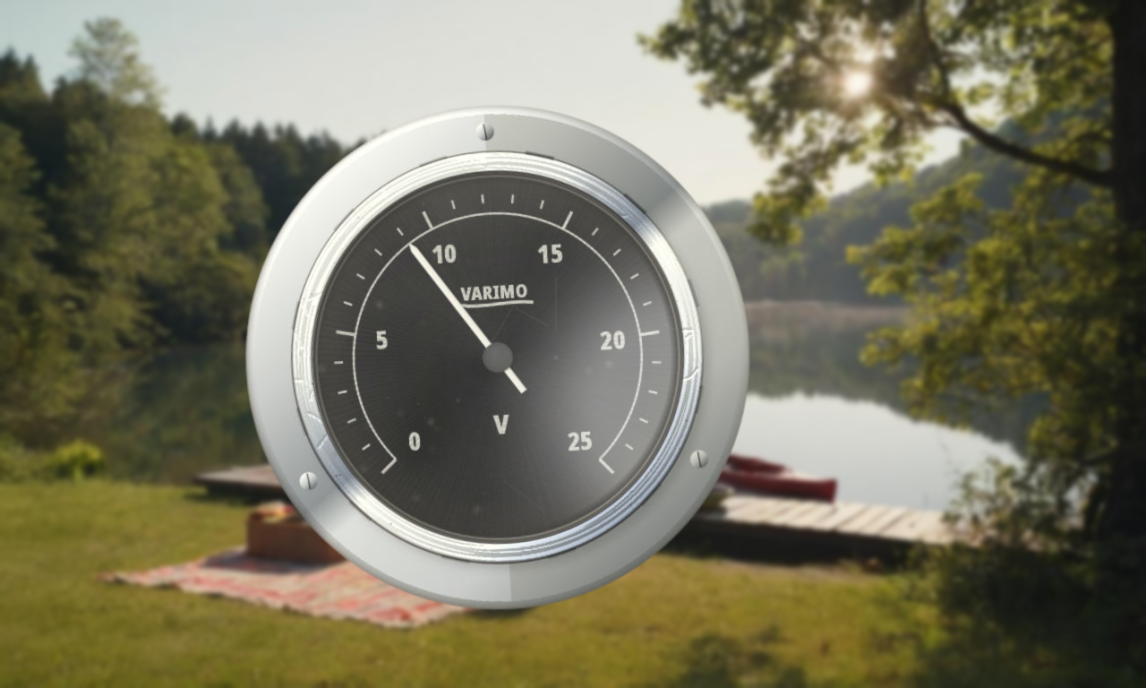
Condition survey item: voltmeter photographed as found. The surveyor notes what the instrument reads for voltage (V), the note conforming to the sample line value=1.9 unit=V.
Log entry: value=9 unit=V
